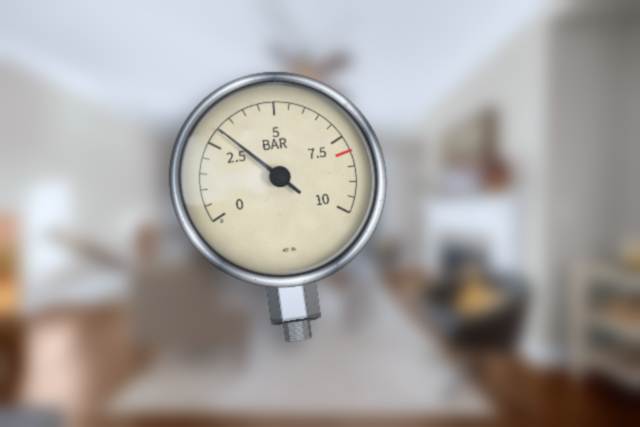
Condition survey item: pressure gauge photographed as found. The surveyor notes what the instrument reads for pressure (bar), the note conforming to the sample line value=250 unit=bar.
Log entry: value=3 unit=bar
